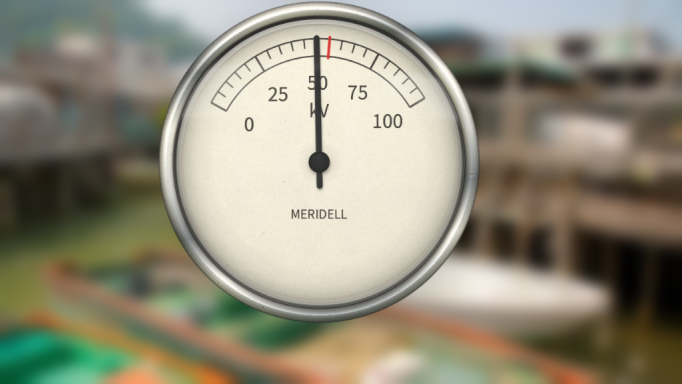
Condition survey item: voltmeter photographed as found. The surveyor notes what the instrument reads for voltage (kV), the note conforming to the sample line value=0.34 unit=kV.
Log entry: value=50 unit=kV
